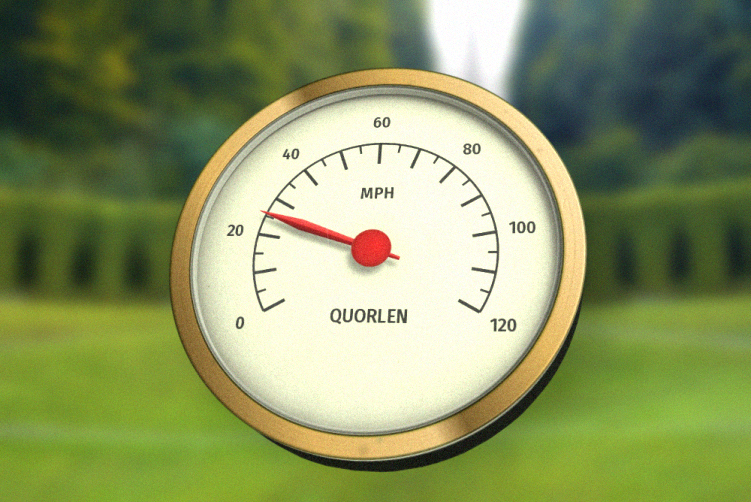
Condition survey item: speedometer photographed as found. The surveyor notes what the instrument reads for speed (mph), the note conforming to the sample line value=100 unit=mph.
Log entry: value=25 unit=mph
